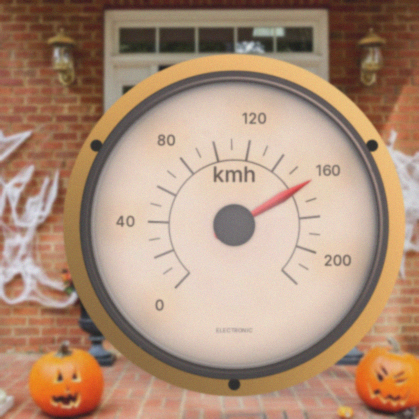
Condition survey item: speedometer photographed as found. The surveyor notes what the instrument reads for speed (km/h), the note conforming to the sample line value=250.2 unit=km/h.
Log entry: value=160 unit=km/h
